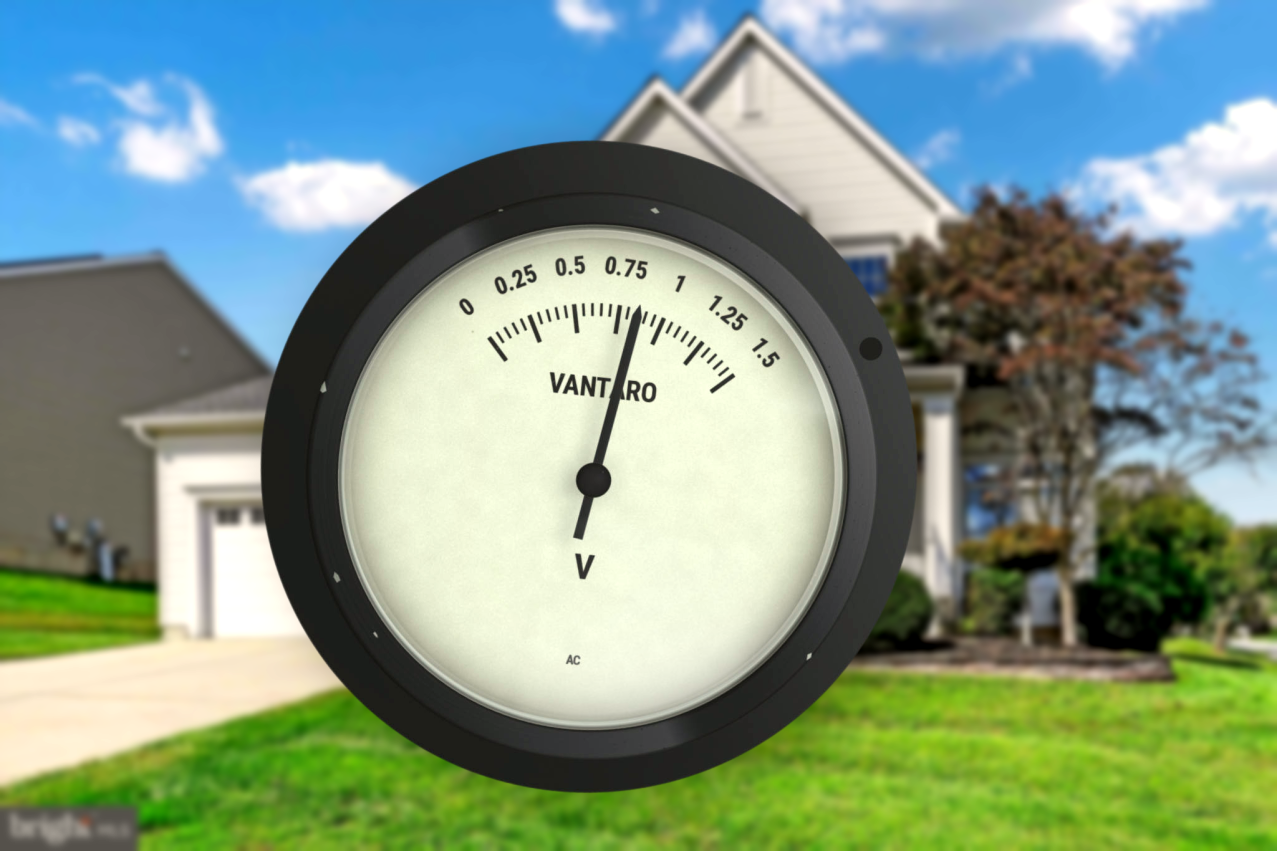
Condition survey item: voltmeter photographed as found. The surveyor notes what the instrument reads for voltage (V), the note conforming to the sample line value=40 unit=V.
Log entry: value=0.85 unit=V
